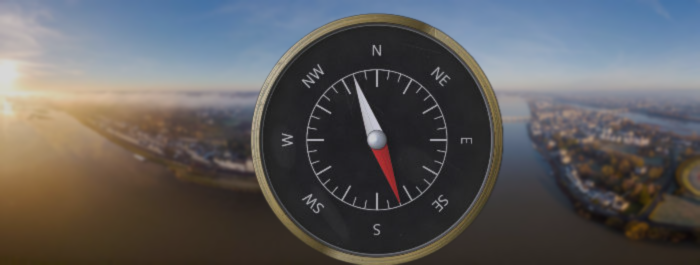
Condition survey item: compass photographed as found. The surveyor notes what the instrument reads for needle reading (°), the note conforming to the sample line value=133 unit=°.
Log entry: value=160 unit=°
